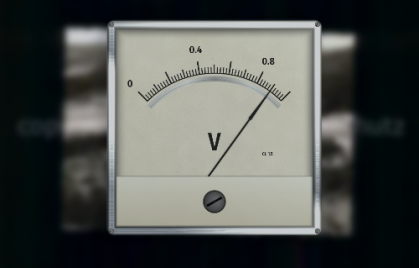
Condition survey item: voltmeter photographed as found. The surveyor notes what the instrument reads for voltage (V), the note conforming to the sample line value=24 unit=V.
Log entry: value=0.9 unit=V
